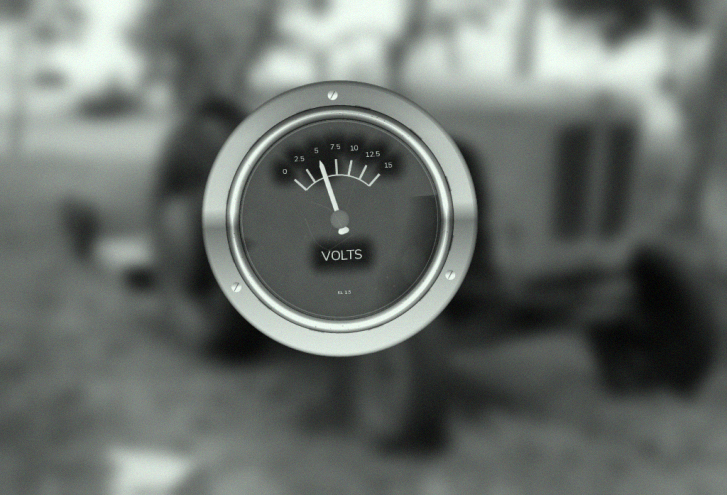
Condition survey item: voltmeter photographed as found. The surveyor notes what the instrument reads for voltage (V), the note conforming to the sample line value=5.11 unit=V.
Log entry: value=5 unit=V
